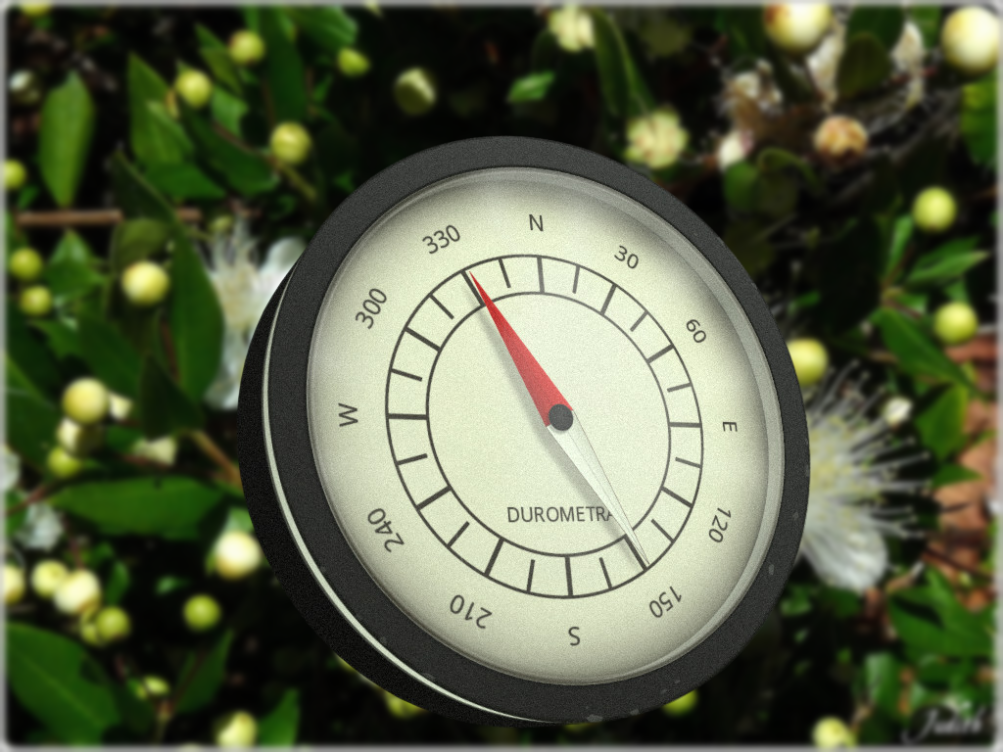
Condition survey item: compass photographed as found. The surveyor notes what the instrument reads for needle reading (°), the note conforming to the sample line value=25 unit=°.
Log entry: value=330 unit=°
